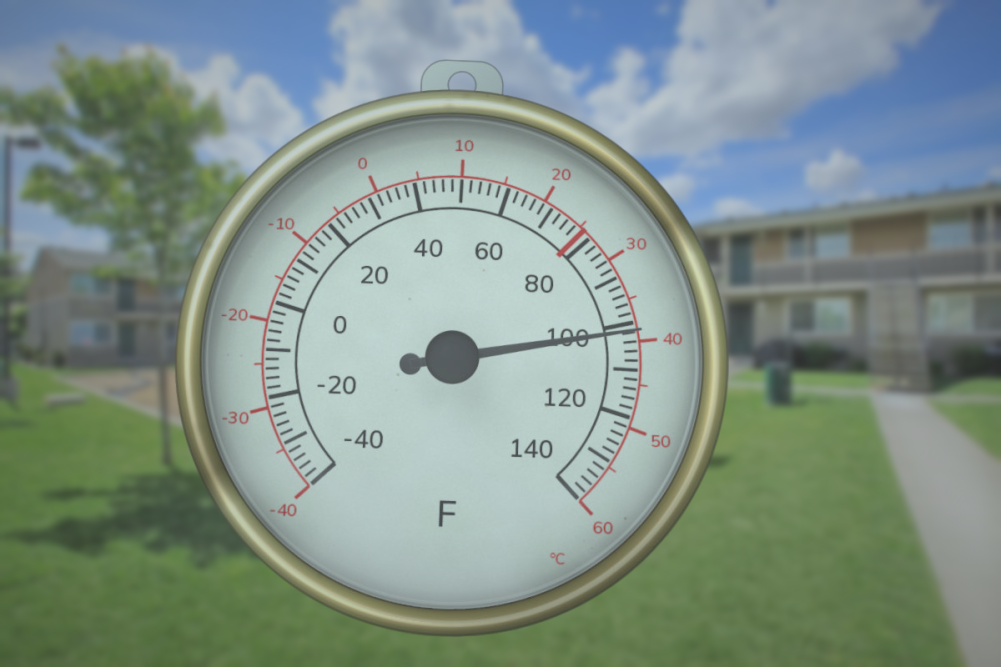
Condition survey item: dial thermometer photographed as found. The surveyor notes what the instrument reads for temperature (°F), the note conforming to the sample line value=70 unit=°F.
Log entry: value=102 unit=°F
